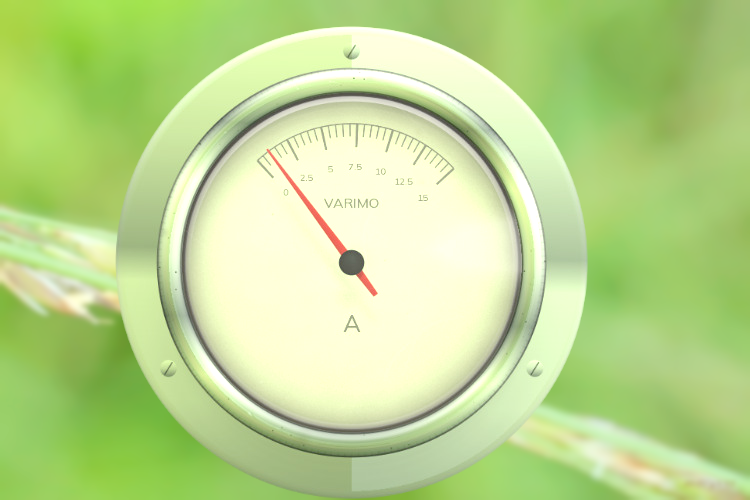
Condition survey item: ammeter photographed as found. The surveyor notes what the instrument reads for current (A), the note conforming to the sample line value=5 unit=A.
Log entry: value=1 unit=A
